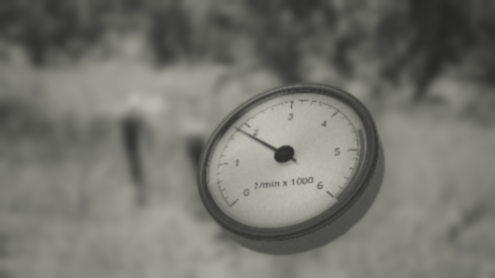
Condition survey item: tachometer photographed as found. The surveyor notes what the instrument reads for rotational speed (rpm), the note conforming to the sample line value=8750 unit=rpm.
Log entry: value=1800 unit=rpm
